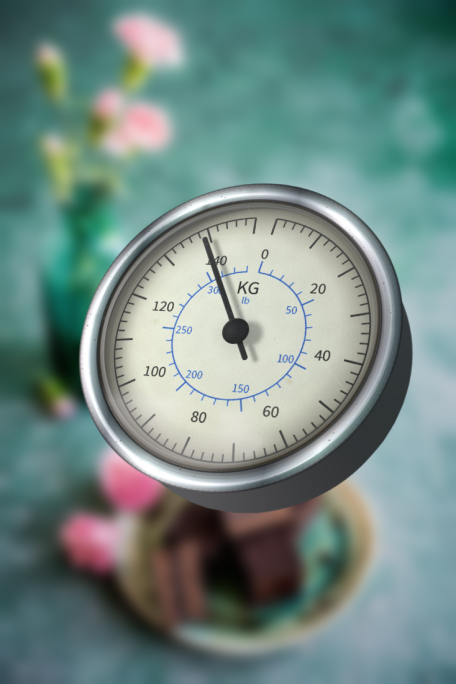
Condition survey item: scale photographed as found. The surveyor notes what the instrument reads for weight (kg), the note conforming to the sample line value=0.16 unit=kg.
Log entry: value=139 unit=kg
